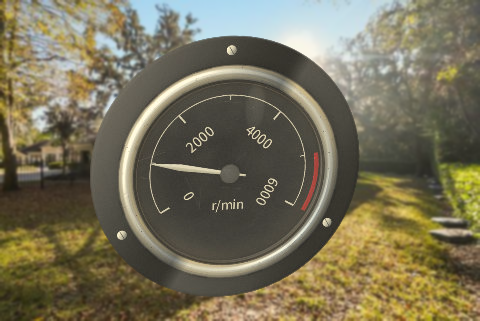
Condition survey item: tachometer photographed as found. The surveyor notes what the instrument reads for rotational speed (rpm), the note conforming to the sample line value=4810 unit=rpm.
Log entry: value=1000 unit=rpm
